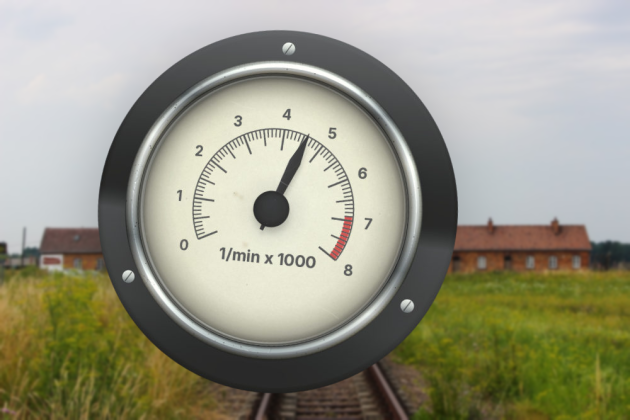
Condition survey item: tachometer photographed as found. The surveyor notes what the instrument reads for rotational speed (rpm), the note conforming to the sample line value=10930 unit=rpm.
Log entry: value=4600 unit=rpm
